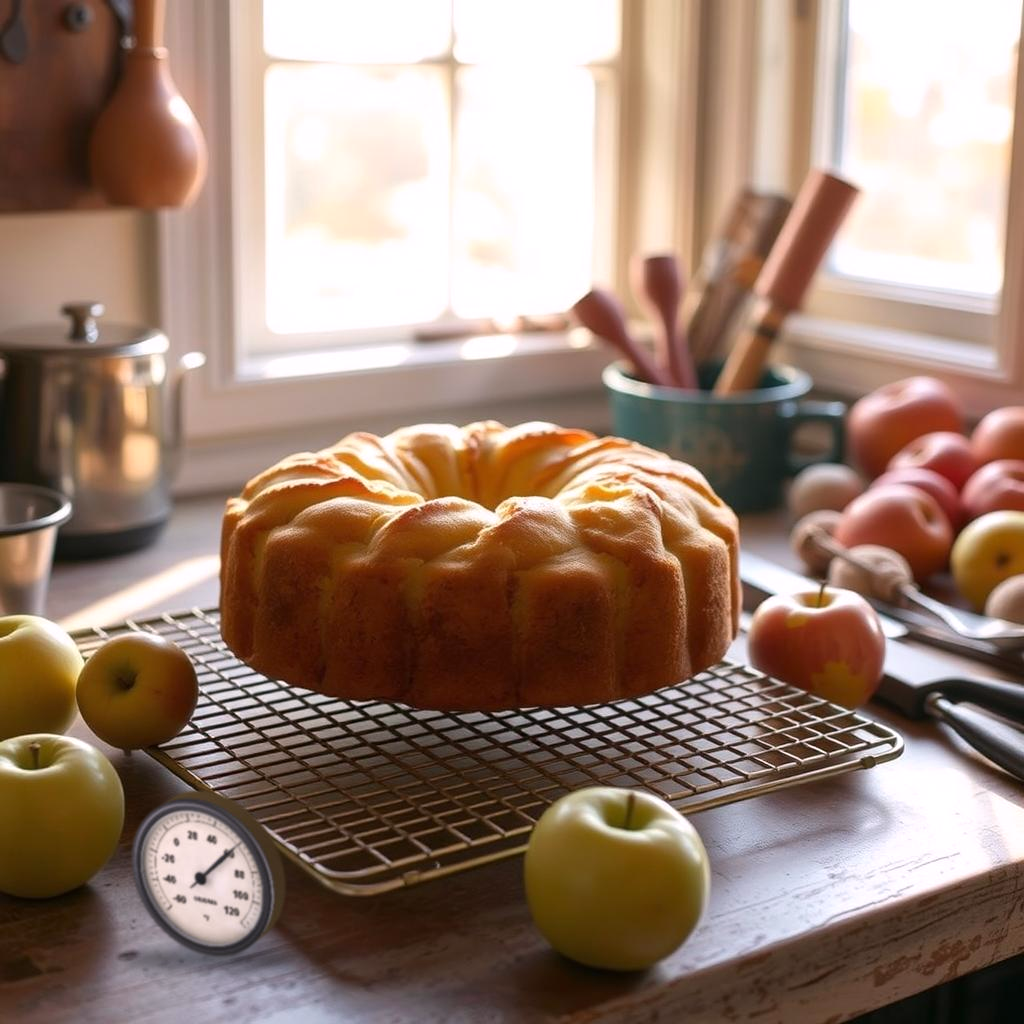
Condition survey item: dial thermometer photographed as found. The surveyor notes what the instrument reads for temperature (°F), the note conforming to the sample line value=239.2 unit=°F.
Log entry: value=60 unit=°F
